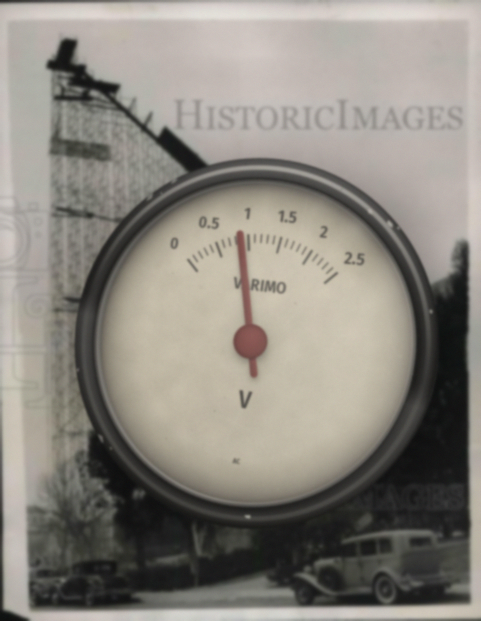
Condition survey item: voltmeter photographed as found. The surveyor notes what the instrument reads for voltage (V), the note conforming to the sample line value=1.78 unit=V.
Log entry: value=0.9 unit=V
